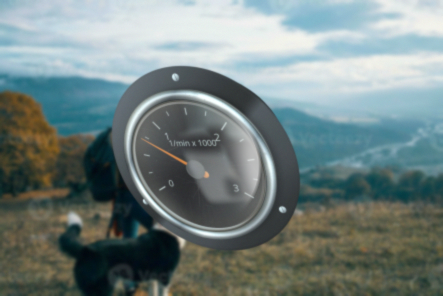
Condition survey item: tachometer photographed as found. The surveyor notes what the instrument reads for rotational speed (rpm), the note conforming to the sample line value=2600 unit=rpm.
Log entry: value=750 unit=rpm
